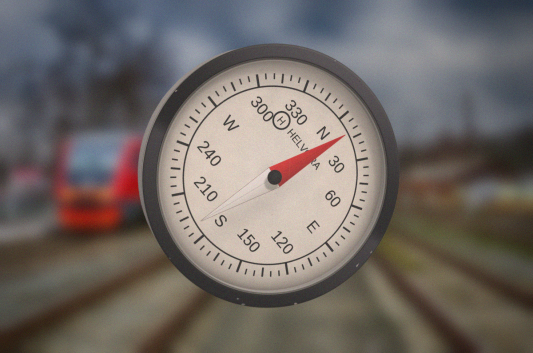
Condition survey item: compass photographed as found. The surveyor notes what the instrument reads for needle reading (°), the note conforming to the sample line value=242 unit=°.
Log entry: value=10 unit=°
